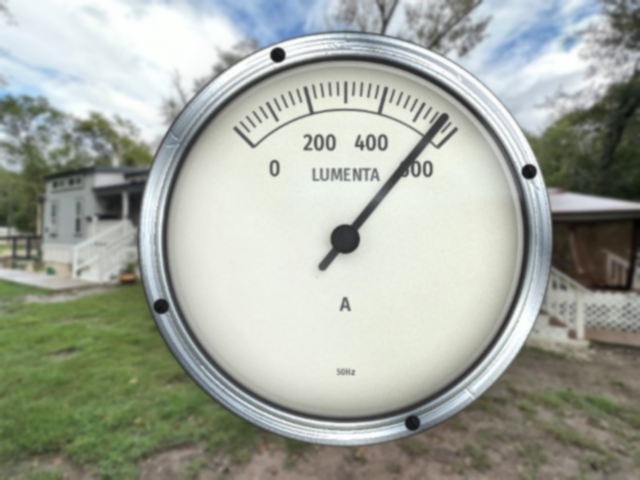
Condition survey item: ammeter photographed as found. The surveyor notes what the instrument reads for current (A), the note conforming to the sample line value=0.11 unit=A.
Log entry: value=560 unit=A
